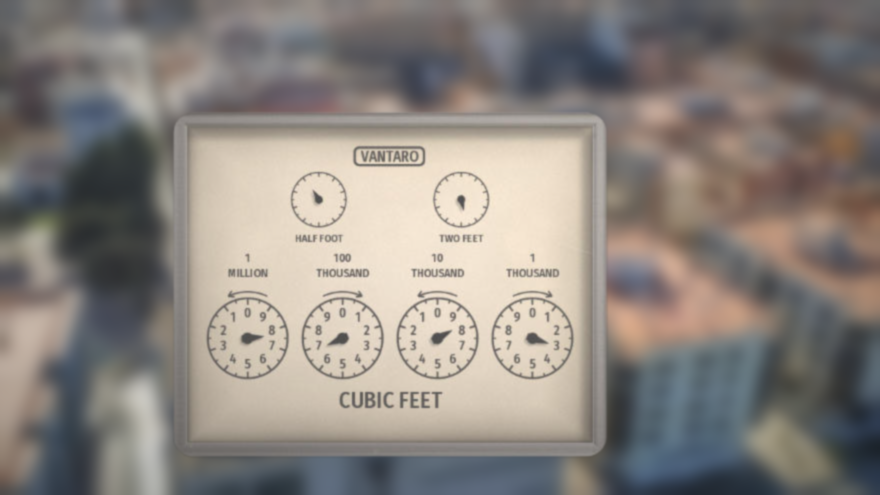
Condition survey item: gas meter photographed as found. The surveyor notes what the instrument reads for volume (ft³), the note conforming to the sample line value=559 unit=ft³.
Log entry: value=768300 unit=ft³
